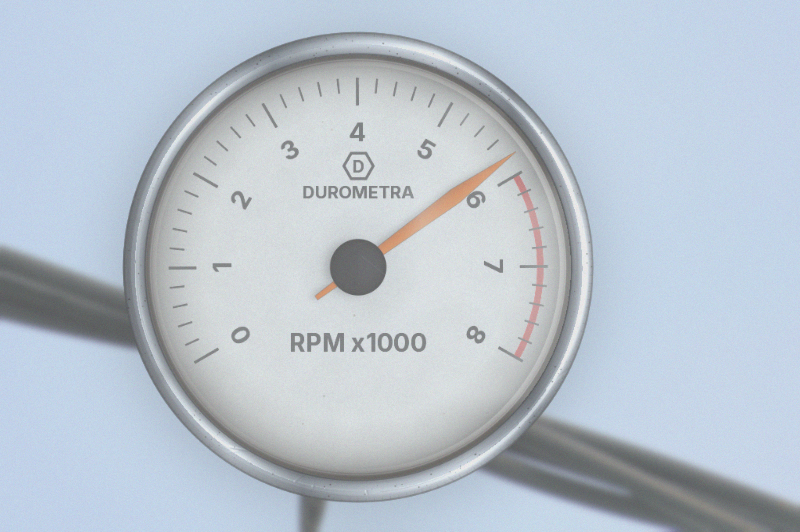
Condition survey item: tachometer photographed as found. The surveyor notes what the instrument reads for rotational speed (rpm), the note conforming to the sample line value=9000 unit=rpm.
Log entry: value=5800 unit=rpm
